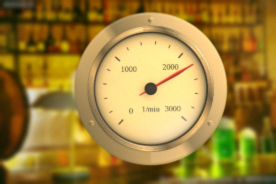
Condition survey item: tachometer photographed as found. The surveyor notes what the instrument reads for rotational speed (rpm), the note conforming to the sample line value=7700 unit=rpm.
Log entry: value=2200 unit=rpm
